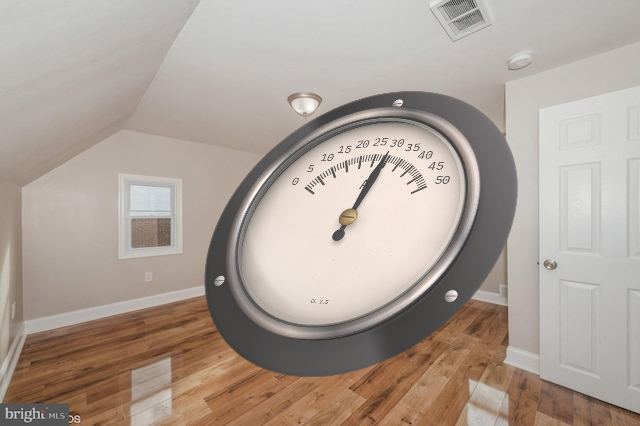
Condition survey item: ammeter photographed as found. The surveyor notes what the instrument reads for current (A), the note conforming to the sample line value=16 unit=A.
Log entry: value=30 unit=A
